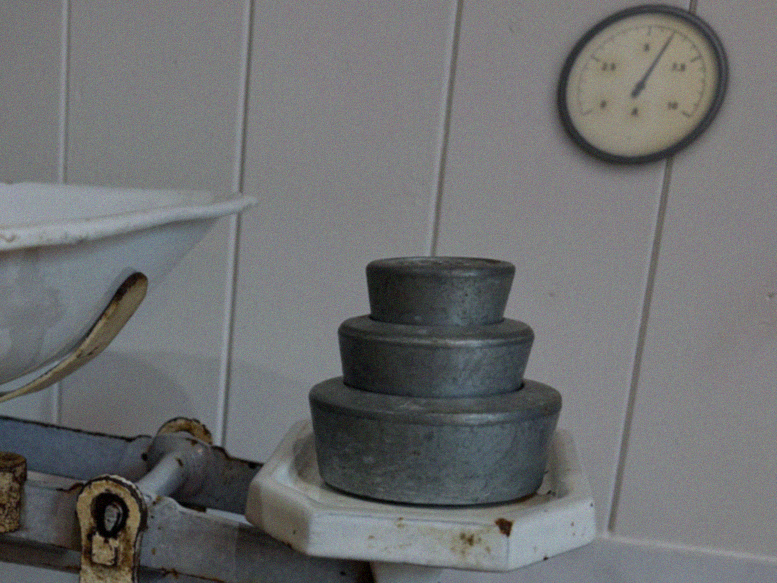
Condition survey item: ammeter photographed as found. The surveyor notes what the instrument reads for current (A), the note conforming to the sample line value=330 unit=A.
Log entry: value=6 unit=A
